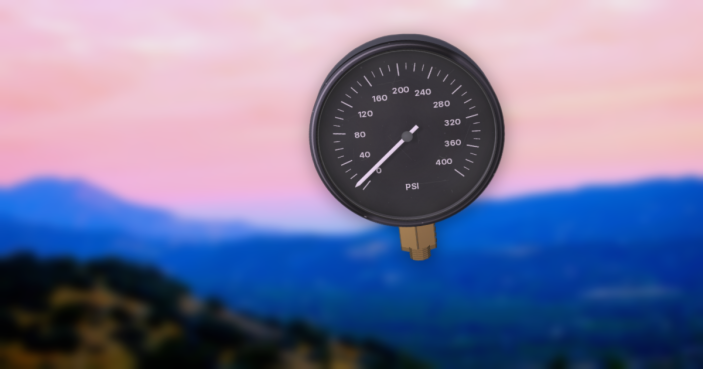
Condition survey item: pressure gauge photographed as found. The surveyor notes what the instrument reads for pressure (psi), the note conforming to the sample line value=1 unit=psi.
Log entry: value=10 unit=psi
